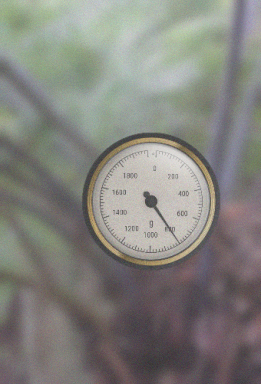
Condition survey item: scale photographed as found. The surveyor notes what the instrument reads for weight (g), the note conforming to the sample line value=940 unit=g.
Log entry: value=800 unit=g
